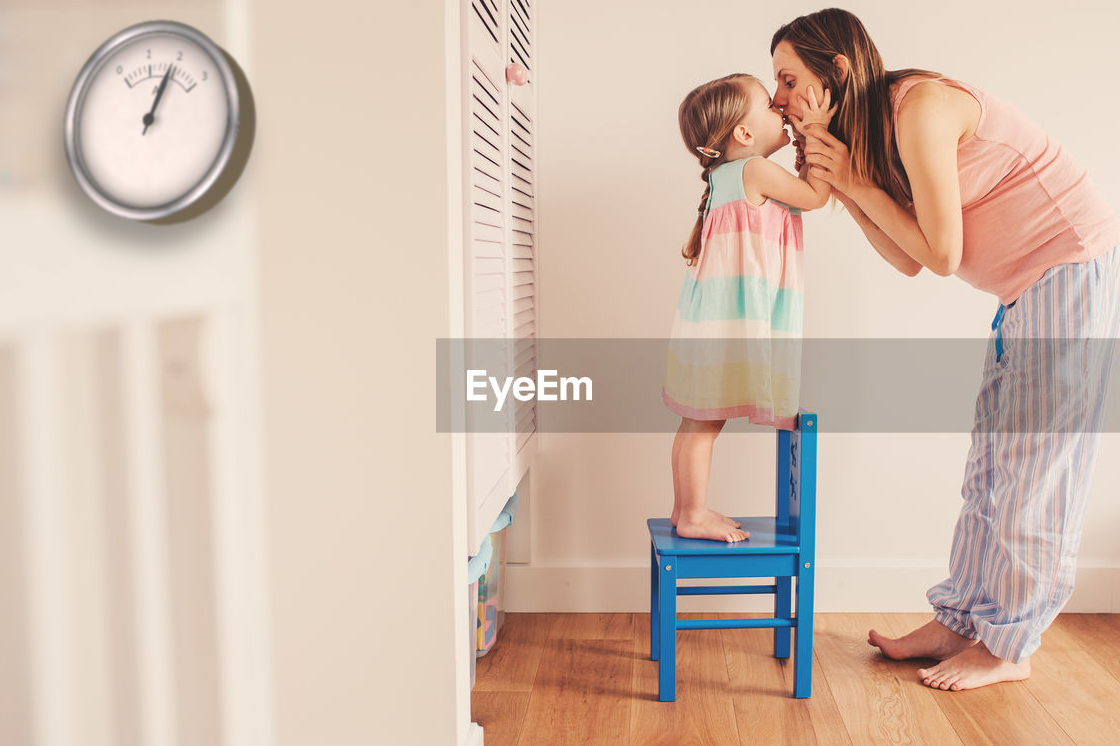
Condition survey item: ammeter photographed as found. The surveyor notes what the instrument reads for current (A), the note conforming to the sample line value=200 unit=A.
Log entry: value=2 unit=A
